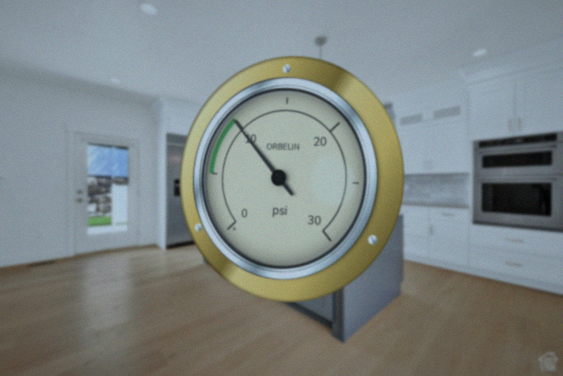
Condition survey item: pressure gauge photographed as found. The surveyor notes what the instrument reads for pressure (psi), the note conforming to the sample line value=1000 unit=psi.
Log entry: value=10 unit=psi
